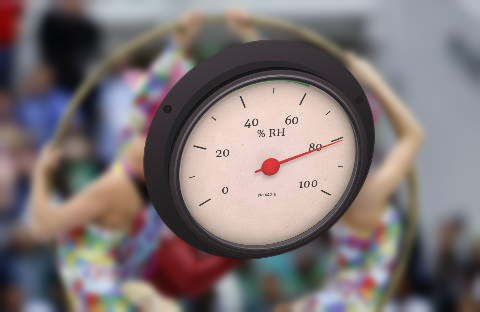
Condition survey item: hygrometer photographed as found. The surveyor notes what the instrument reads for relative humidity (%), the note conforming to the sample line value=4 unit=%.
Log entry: value=80 unit=%
